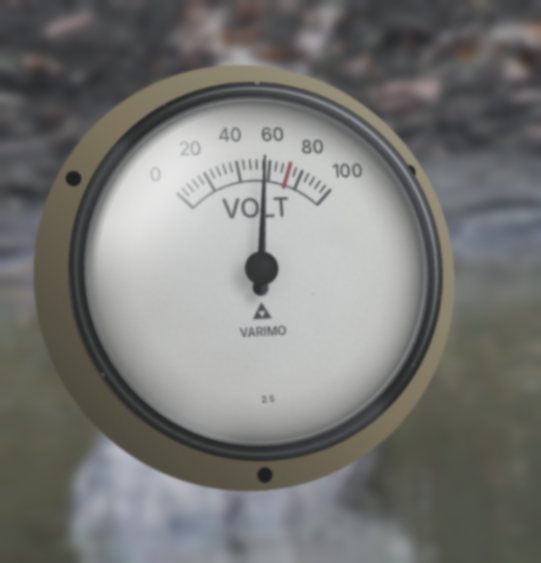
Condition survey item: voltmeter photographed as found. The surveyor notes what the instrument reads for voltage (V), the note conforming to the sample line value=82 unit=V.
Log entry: value=56 unit=V
